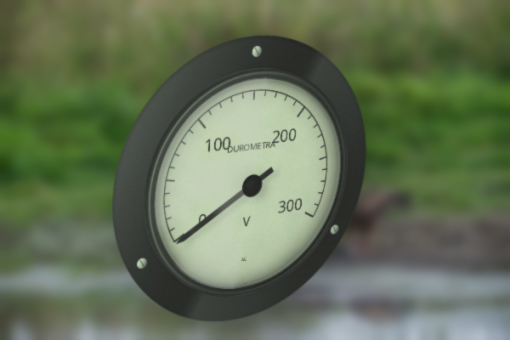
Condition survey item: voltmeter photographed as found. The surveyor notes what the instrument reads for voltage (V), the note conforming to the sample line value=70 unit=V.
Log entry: value=0 unit=V
